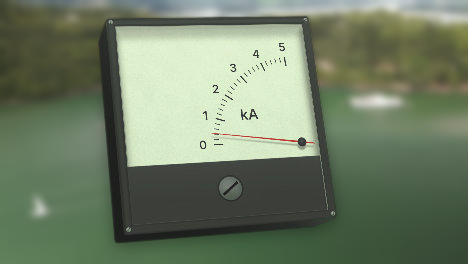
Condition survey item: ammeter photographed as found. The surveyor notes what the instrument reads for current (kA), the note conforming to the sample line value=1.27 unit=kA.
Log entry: value=0.4 unit=kA
